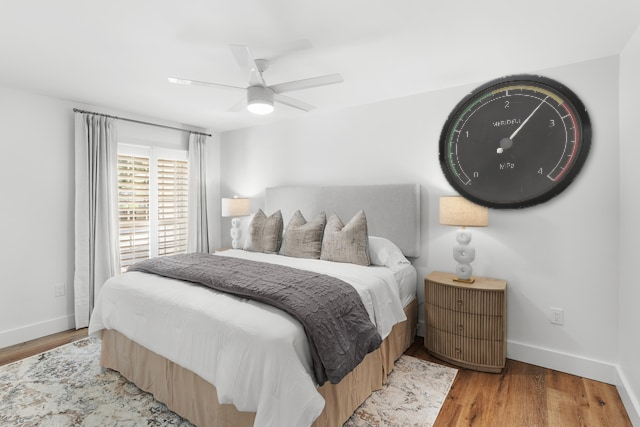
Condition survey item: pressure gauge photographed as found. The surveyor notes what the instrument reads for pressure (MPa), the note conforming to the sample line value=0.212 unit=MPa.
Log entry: value=2.6 unit=MPa
